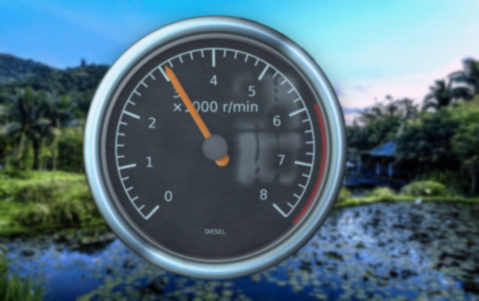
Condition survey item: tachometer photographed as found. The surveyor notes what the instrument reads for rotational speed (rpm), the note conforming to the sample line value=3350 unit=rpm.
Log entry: value=3100 unit=rpm
